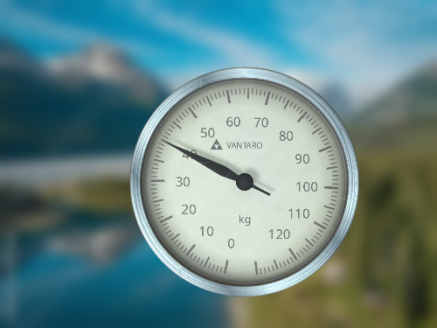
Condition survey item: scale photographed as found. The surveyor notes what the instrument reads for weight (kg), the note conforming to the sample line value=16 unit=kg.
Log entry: value=40 unit=kg
